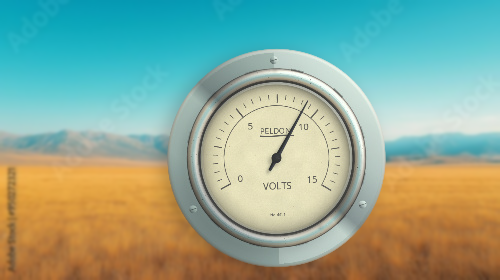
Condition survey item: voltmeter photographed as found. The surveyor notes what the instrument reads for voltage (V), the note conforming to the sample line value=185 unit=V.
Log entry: value=9.25 unit=V
